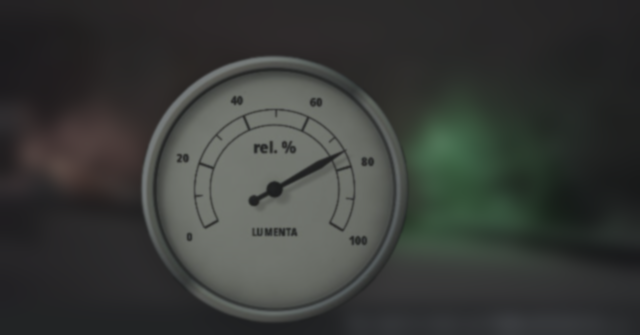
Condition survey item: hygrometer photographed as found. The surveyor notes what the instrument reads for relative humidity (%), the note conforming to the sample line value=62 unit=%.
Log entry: value=75 unit=%
